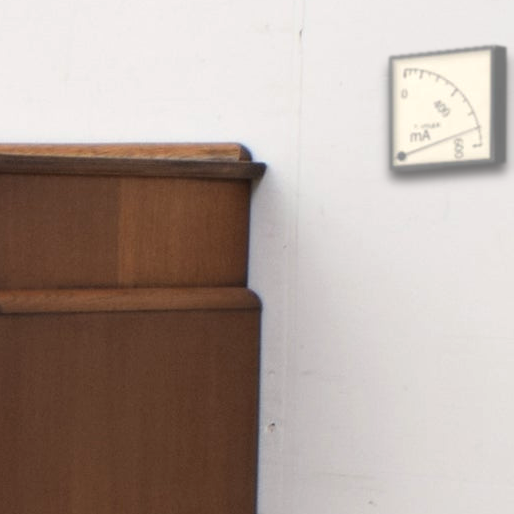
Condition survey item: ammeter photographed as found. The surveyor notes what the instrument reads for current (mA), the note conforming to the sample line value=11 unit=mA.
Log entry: value=550 unit=mA
